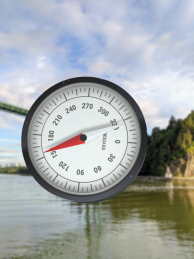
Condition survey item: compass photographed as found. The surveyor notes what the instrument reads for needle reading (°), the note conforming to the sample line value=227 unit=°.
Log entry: value=155 unit=°
